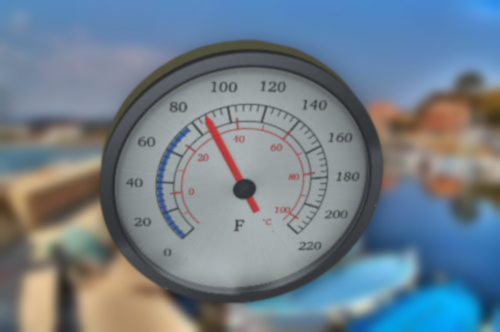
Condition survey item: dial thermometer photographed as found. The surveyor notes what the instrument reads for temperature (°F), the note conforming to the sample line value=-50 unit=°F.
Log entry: value=88 unit=°F
